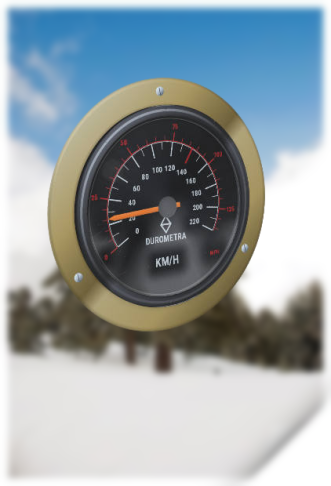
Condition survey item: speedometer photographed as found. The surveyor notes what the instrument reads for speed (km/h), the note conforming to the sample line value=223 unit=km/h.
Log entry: value=25 unit=km/h
